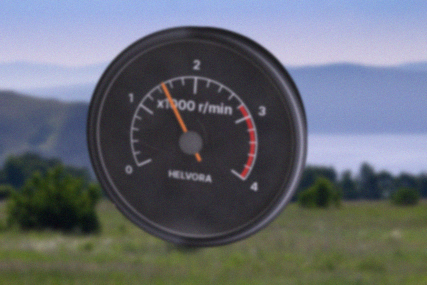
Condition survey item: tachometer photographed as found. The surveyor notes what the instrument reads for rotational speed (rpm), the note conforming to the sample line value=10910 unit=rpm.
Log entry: value=1500 unit=rpm
